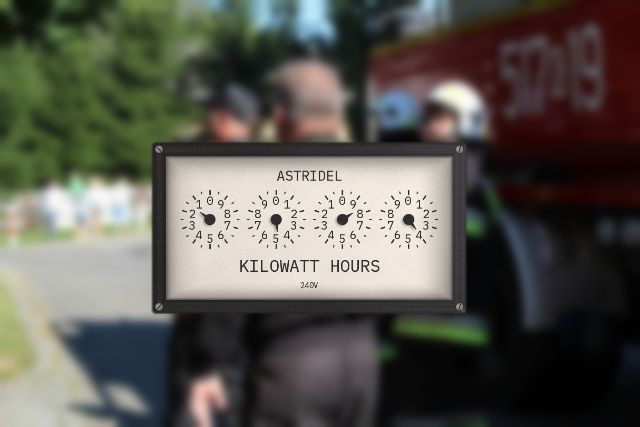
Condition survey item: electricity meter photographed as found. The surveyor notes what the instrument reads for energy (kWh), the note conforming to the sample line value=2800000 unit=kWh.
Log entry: value=1484 unit=kWh
